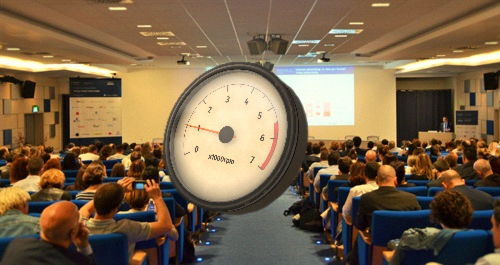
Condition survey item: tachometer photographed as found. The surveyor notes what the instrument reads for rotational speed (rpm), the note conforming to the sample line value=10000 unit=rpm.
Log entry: value=1000 unit=rpm
